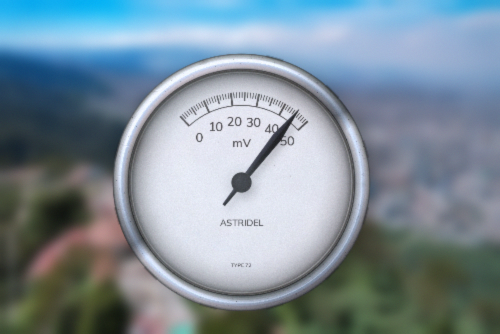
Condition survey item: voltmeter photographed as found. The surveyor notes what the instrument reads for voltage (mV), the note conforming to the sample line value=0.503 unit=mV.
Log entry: value=45 unit=mV
